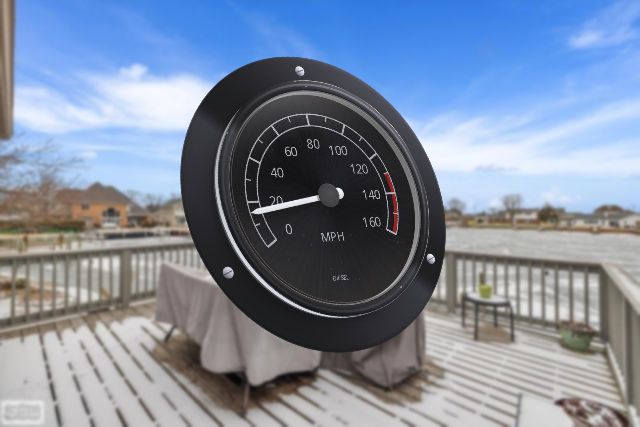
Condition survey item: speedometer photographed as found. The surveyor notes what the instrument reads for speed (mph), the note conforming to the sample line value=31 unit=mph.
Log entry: value=15 unit=mph
